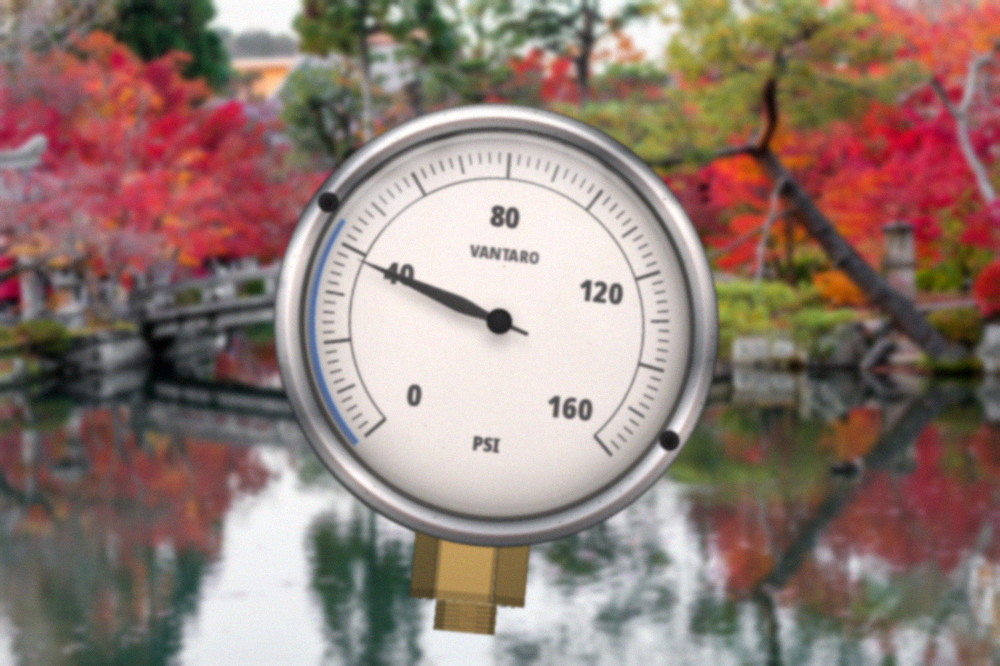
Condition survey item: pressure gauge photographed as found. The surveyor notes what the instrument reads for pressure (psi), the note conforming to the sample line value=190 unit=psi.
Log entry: value=38 unit=psi
